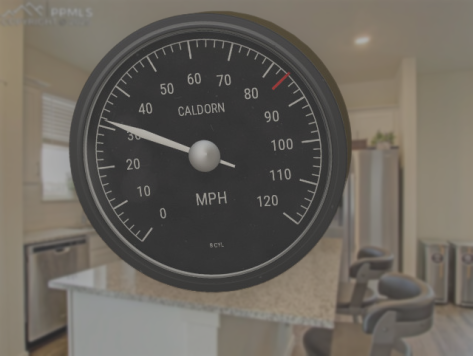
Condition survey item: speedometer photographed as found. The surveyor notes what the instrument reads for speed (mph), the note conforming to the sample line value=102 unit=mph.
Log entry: value=32 unit=mph
